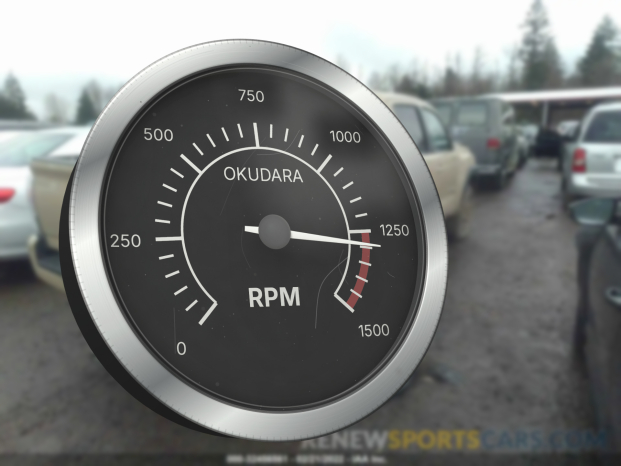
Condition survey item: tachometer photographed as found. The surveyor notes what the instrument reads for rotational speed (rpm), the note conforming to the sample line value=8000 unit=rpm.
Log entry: value=1300 unit=rpm
